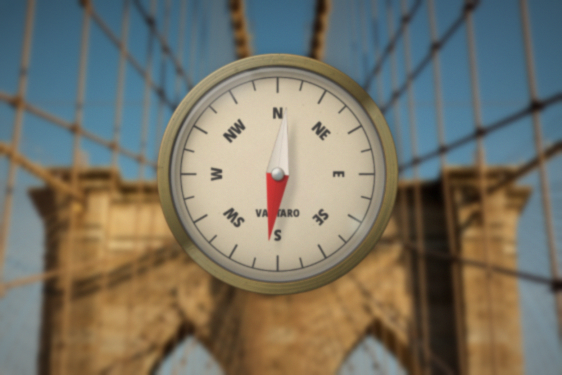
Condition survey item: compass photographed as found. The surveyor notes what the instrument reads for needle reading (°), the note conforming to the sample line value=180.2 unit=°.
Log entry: value=187.5 unit=°
